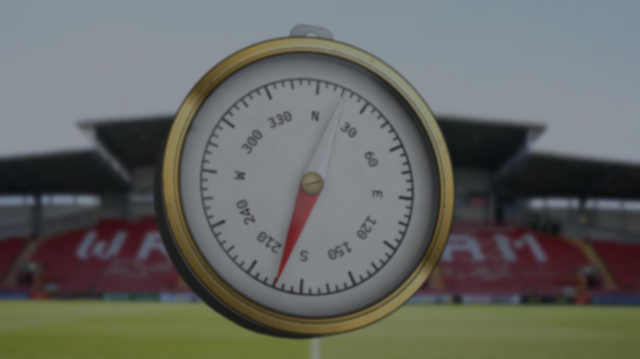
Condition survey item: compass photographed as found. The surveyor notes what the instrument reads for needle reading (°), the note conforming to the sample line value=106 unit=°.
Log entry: value=195 unit=°
